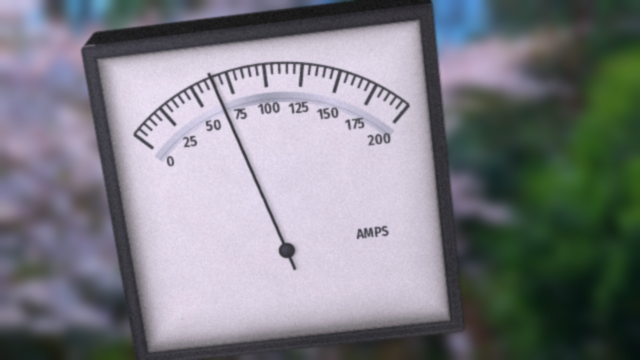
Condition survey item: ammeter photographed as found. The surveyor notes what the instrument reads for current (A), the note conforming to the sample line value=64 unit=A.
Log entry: value=65 unit=A
